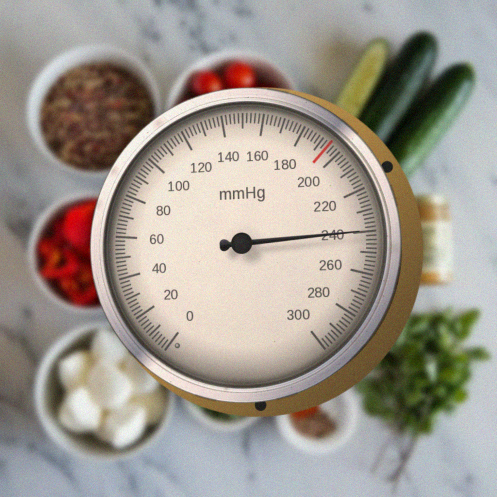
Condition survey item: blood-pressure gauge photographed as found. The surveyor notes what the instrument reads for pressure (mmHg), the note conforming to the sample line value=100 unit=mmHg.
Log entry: value=240 unit=mmHg
